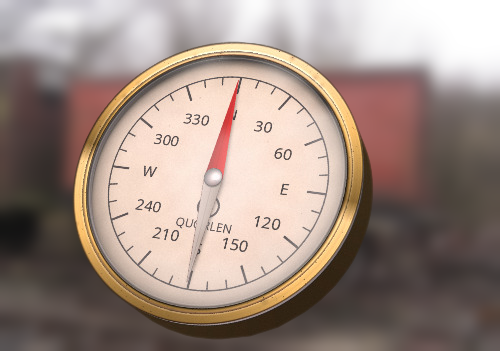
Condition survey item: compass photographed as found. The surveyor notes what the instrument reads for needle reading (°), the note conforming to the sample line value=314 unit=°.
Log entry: value=0 unit=°
